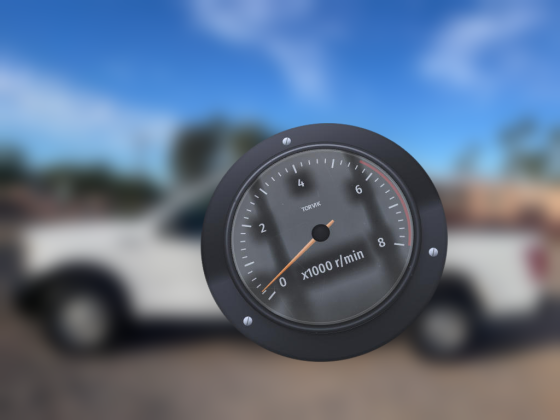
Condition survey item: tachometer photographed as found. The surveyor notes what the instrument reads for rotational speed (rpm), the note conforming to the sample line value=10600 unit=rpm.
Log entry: value=200 unit=rpm
